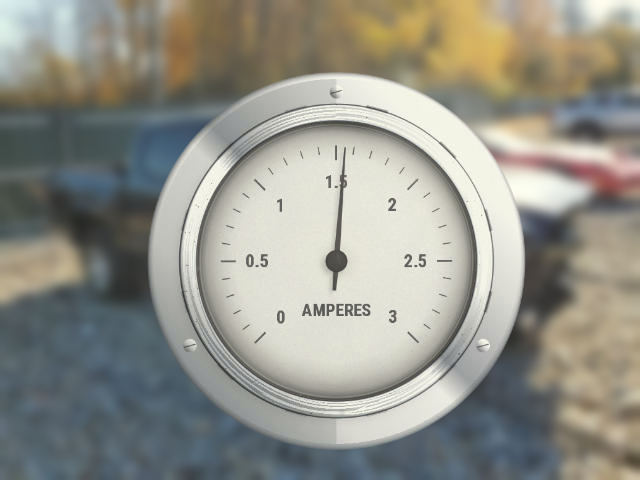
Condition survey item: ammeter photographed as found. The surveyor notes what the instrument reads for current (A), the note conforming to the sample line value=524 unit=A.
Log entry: value=1.55 unit=A
